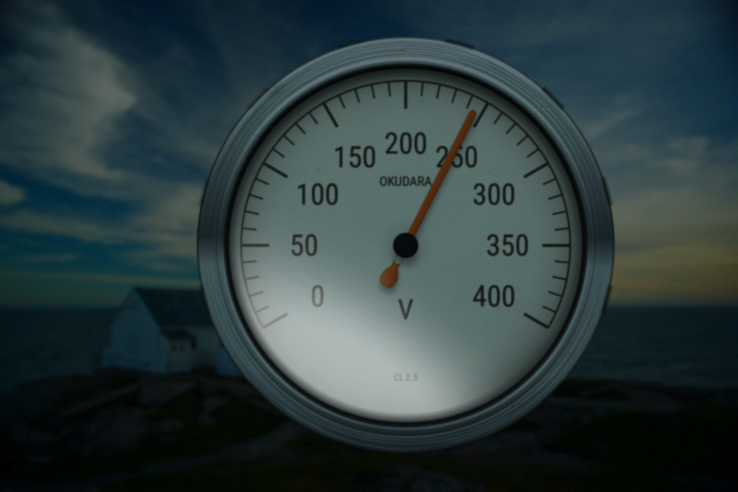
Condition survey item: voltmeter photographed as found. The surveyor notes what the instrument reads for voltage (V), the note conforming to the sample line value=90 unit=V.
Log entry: value=245 unit=V
